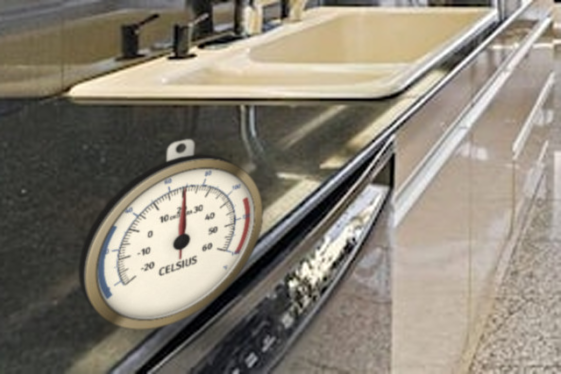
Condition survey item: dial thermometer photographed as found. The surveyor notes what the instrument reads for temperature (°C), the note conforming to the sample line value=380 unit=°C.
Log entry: value=20 unit=°C
